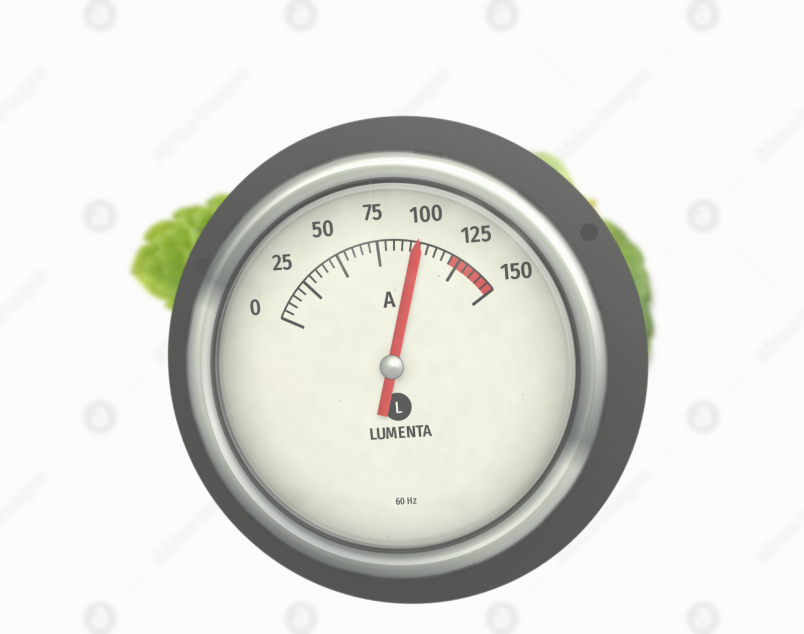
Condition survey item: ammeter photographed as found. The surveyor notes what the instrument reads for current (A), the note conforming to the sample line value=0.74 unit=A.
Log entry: value=100 unit=A
